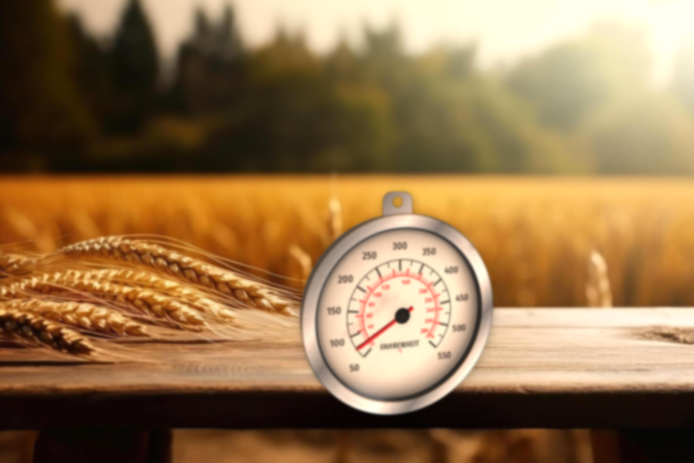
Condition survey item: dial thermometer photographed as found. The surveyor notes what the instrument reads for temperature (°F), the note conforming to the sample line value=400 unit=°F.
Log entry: value=75 unit=°F
